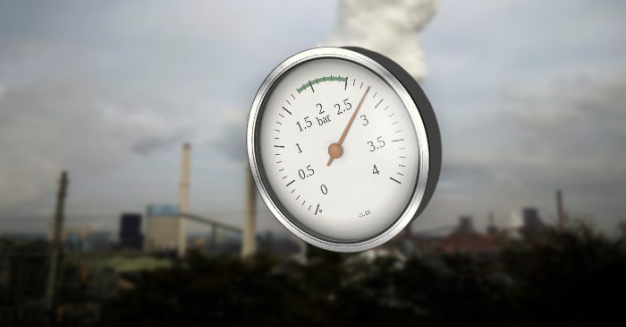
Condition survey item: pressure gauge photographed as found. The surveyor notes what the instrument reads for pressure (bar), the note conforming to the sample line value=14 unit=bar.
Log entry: value=2.8 unit=bar
